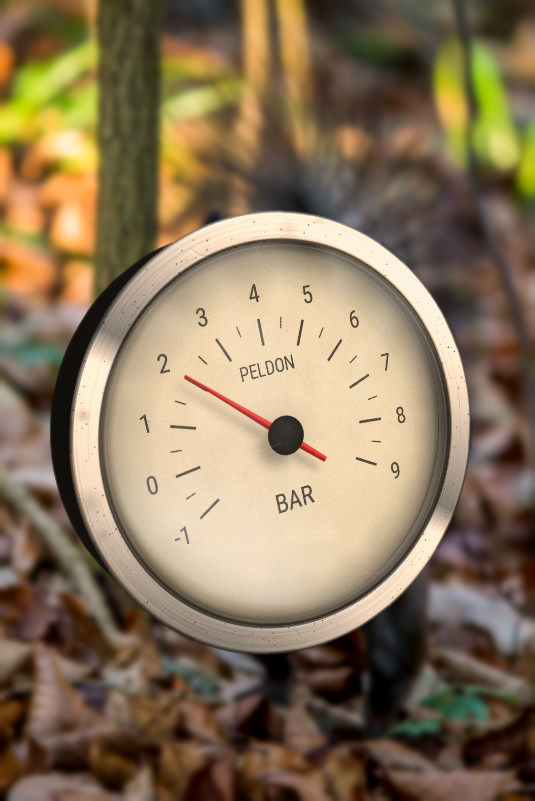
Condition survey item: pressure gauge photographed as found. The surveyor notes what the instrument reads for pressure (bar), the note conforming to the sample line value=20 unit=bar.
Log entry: value=2 unit=bar
